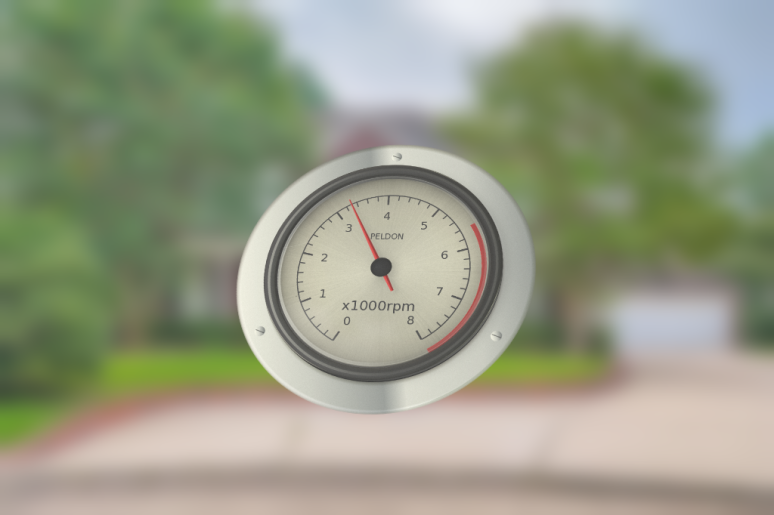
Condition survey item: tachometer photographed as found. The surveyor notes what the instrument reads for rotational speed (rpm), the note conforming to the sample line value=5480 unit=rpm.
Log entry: value=3300 unit=rpm
